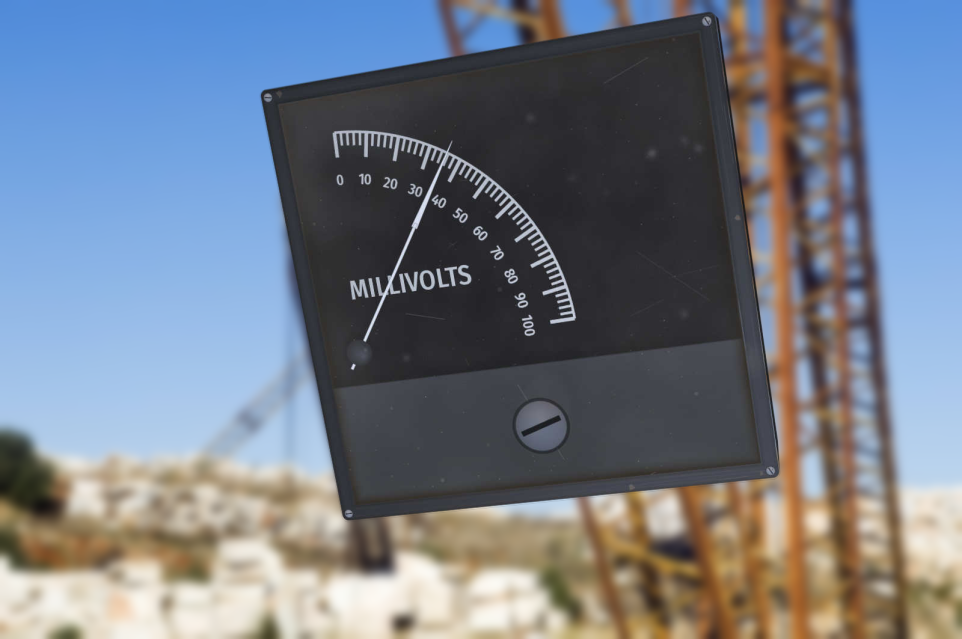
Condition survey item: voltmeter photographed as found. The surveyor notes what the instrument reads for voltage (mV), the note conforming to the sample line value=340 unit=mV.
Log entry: value=36 unit=mV
